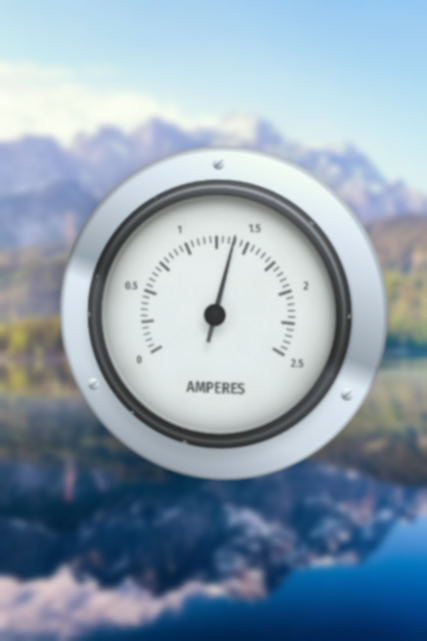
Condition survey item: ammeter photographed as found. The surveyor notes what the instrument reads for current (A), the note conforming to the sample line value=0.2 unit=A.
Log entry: value=1.4 unit=A
